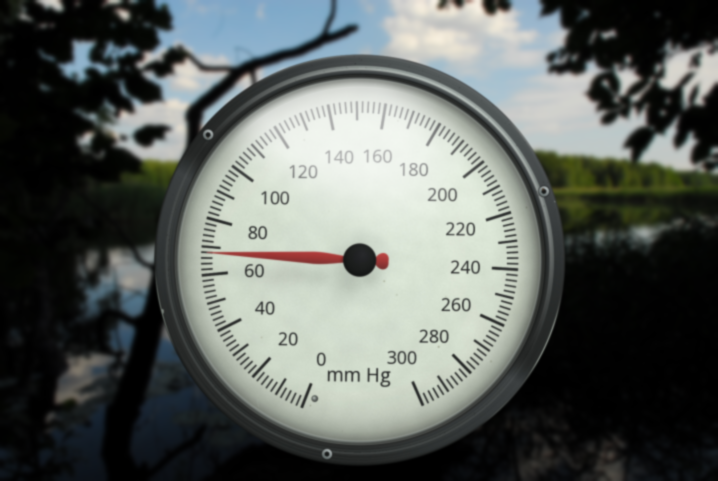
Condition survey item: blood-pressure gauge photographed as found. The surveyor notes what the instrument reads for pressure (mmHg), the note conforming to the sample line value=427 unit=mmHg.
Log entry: value=68 unit=mmHg
